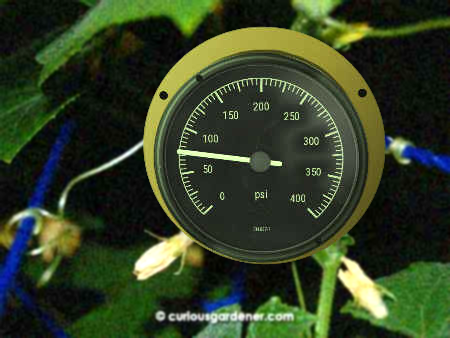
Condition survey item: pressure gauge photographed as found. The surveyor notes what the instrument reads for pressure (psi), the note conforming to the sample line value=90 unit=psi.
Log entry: value=75 unit=psi
